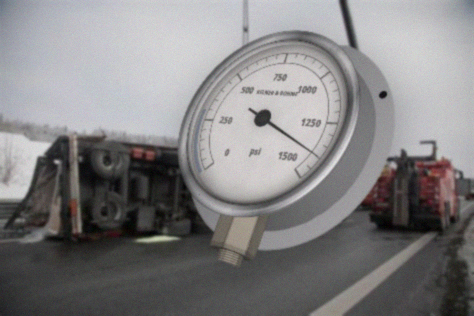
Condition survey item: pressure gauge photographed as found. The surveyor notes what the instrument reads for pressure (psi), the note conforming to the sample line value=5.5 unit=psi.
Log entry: value=1400 unit=psi
